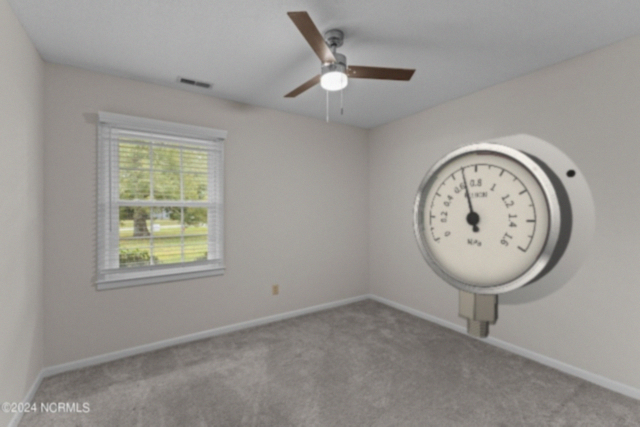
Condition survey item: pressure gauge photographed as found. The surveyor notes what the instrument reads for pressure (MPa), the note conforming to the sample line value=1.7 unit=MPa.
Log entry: value=0.7 unit=MPa
